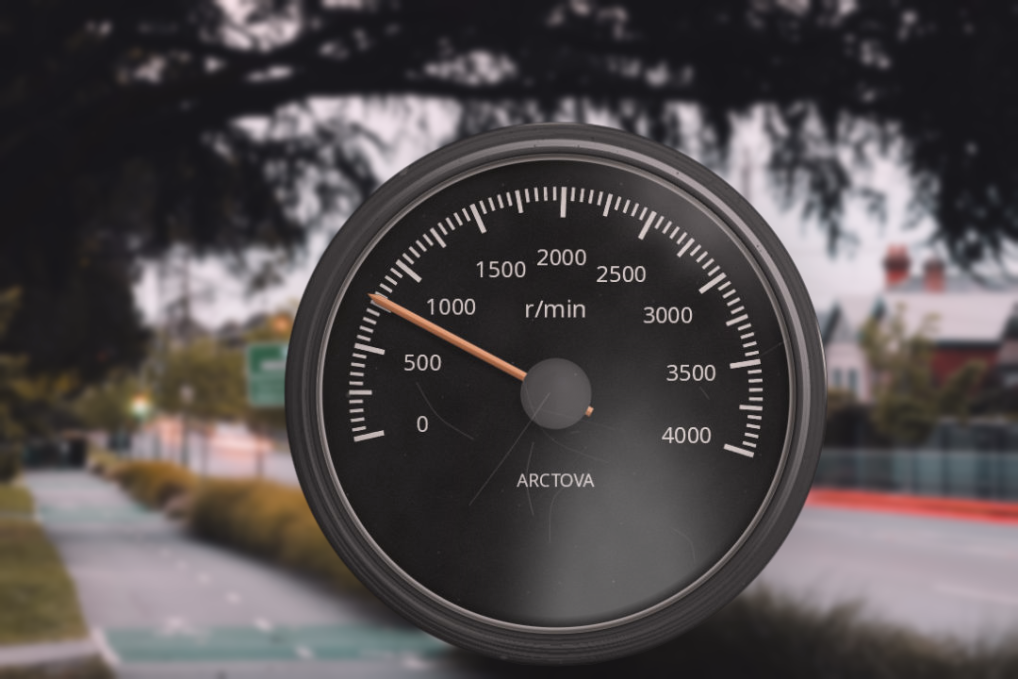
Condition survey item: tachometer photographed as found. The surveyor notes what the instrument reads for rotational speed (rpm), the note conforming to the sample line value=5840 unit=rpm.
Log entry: value=775 unit=rpm
